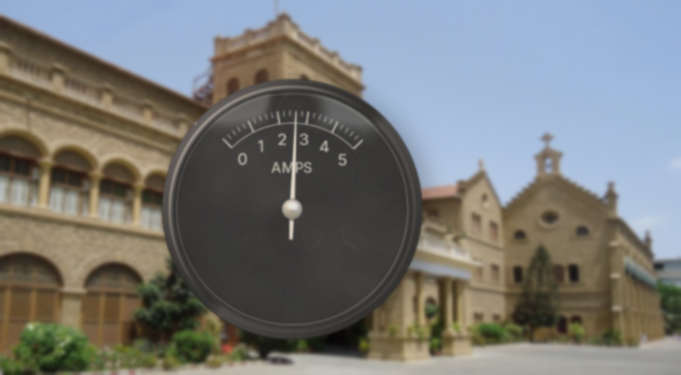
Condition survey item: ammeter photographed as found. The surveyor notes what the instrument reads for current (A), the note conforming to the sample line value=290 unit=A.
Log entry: value=2.6 unit=A
